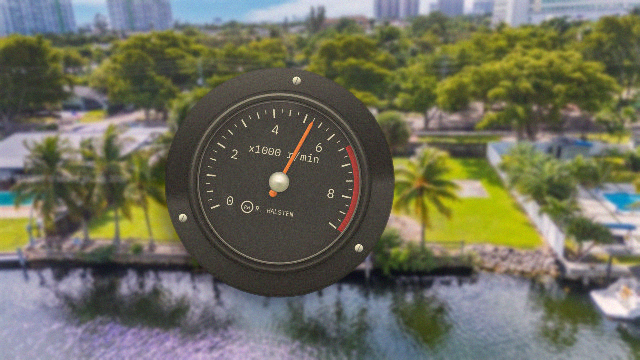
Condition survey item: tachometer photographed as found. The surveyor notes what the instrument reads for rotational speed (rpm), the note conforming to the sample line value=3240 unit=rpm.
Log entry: value=5250 unit=rpm
